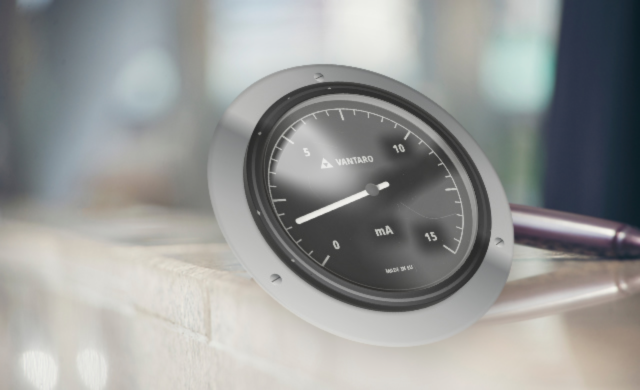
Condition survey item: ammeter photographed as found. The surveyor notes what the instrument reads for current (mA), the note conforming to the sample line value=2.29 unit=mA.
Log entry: value=1.5 unit=mA
